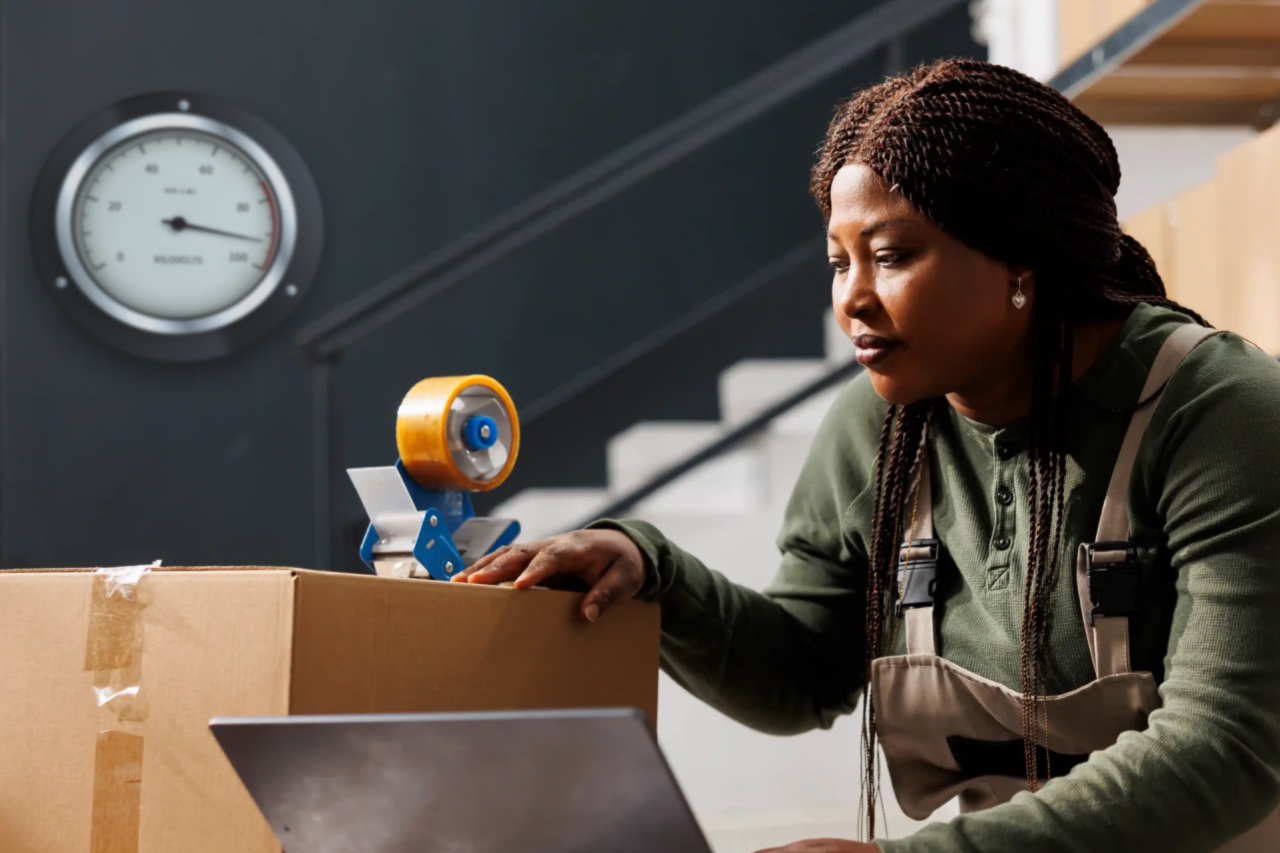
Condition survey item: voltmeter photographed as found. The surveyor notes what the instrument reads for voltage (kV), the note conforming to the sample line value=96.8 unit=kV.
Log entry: value=92.5 unit=kV
